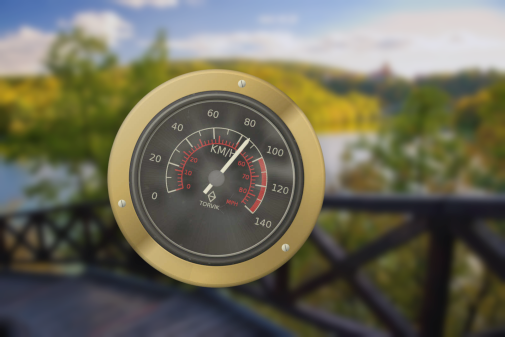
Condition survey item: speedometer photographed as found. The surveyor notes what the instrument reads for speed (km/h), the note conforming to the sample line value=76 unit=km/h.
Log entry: value=85 unit=km/h
